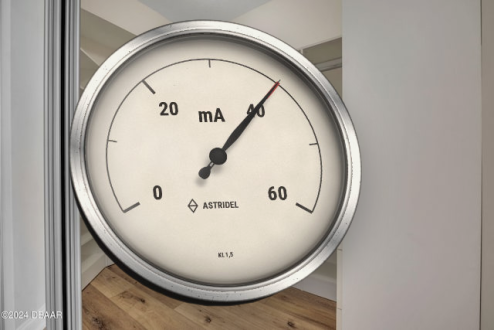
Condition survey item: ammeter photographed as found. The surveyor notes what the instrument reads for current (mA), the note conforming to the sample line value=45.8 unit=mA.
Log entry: value=40 unit=mA
